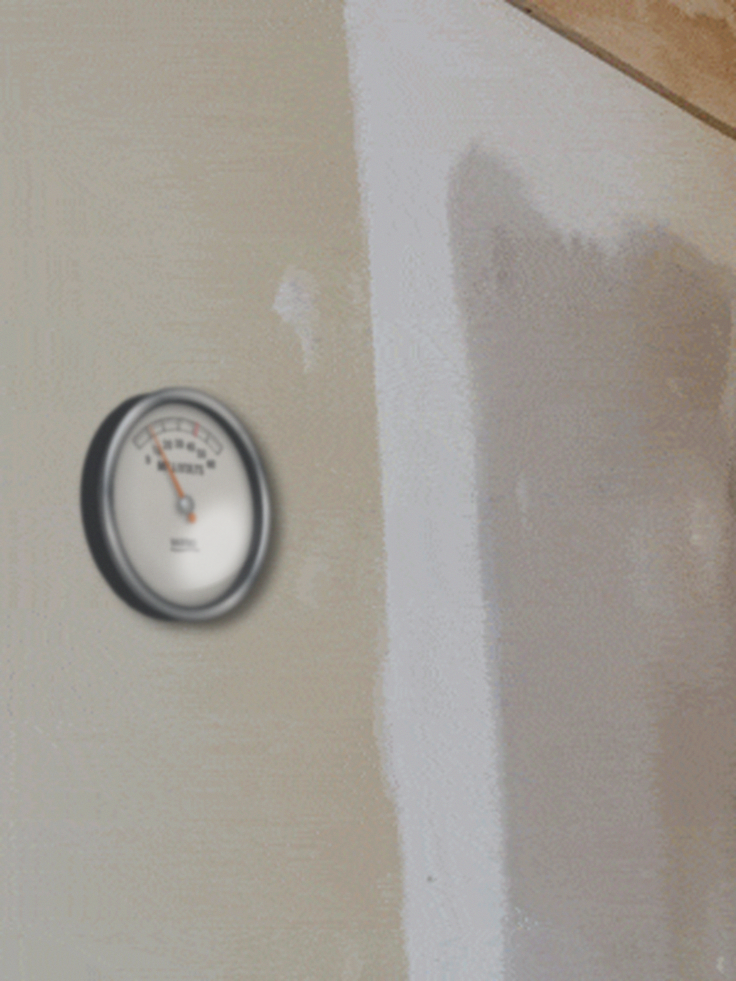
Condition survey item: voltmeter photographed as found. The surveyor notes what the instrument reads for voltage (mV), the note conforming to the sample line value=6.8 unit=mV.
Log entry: value=10 unit=mV
